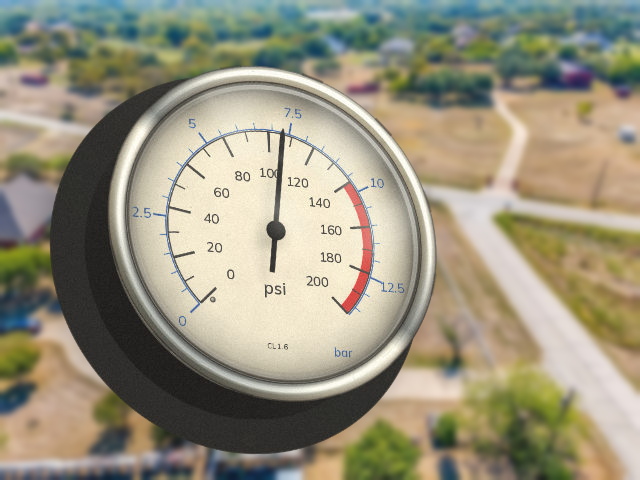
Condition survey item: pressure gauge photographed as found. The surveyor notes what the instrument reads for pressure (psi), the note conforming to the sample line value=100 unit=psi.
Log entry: value=105 unit=psi
